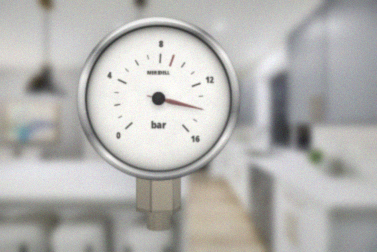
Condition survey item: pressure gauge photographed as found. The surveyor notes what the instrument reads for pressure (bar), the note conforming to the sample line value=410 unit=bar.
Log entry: value=14 unit=bar
